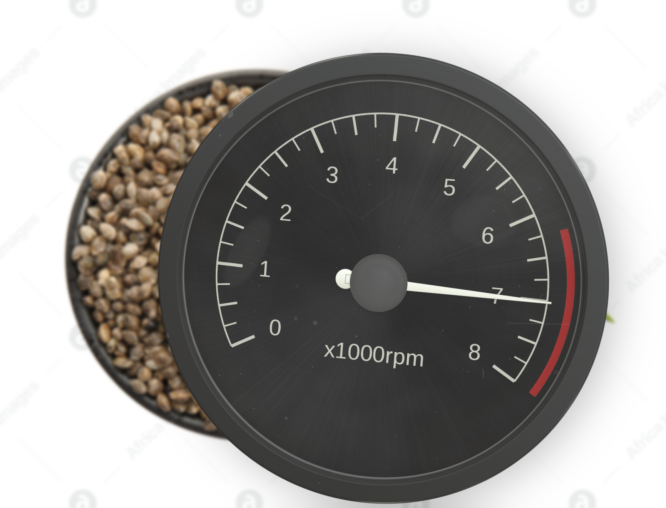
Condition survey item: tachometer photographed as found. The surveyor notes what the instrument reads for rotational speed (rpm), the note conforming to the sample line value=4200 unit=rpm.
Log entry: value=7000 unit=rpm
